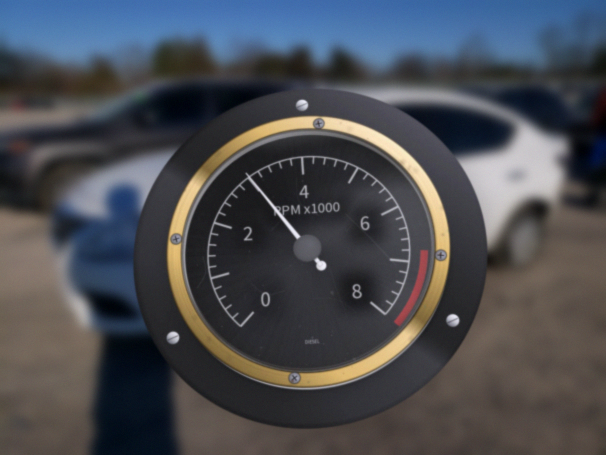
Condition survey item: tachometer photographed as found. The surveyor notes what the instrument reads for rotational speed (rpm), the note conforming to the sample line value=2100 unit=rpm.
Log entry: value=3000 unit=rpm
